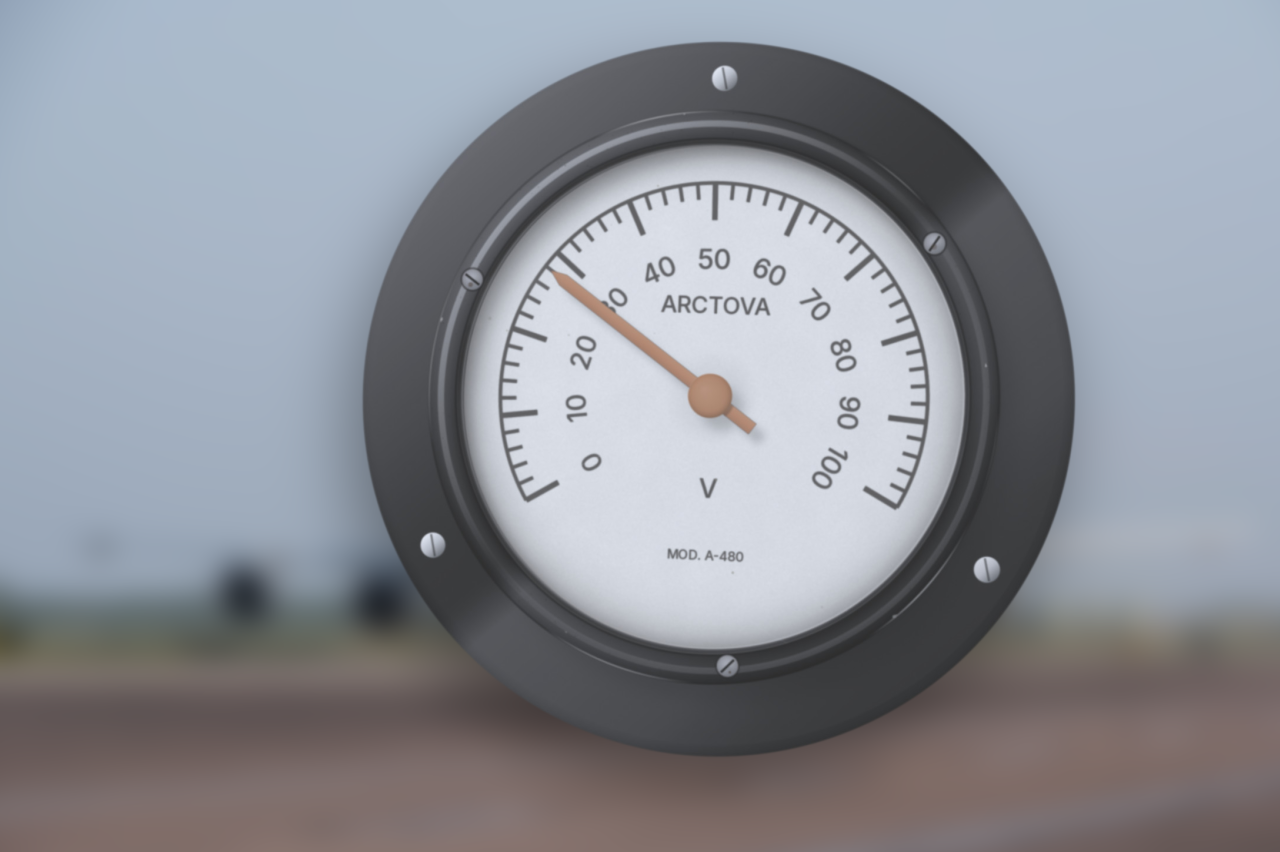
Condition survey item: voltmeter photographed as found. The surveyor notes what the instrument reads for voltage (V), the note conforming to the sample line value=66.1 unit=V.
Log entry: value=28 unit=V
